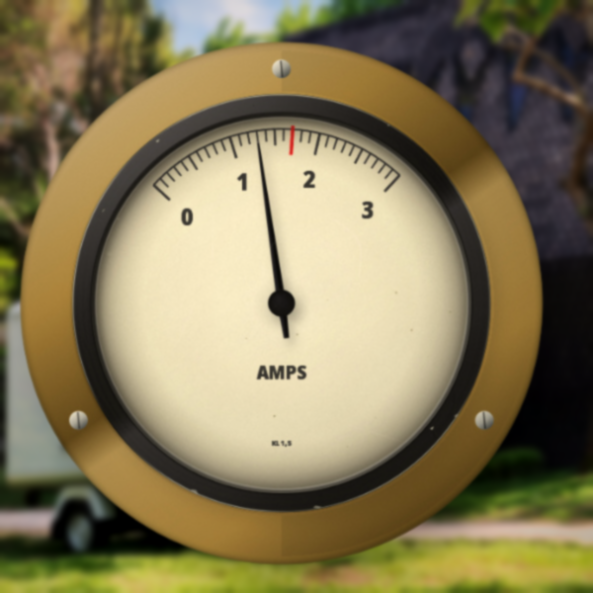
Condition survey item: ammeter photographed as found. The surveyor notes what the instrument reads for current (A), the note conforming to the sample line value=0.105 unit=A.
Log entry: value=1.3 unit=A
